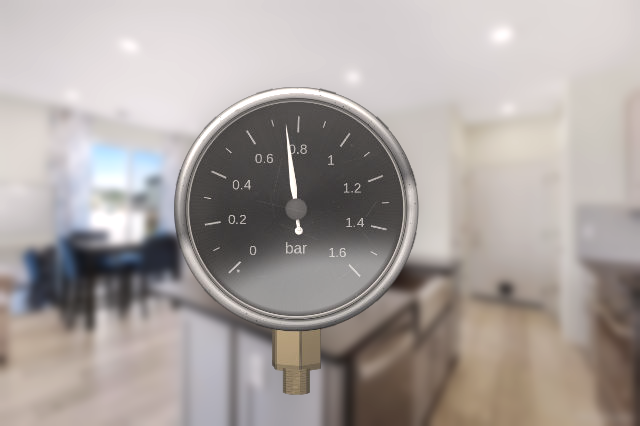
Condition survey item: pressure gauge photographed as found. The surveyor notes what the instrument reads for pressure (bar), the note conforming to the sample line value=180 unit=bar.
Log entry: value=0.75 unit=bar
